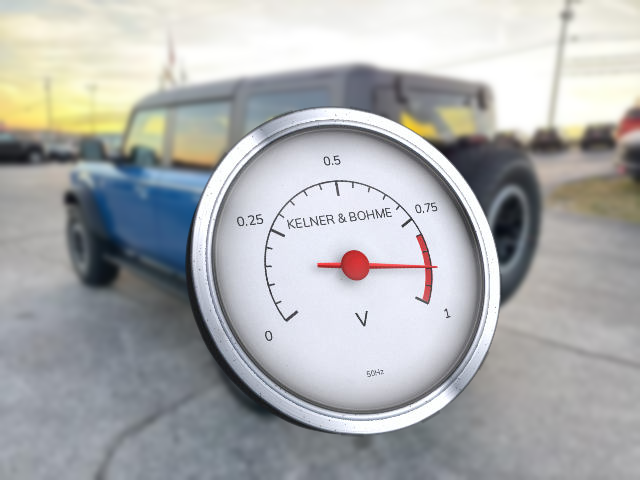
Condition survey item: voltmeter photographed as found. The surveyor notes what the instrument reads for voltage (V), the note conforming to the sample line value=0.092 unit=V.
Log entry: value=0.9 unit=V
